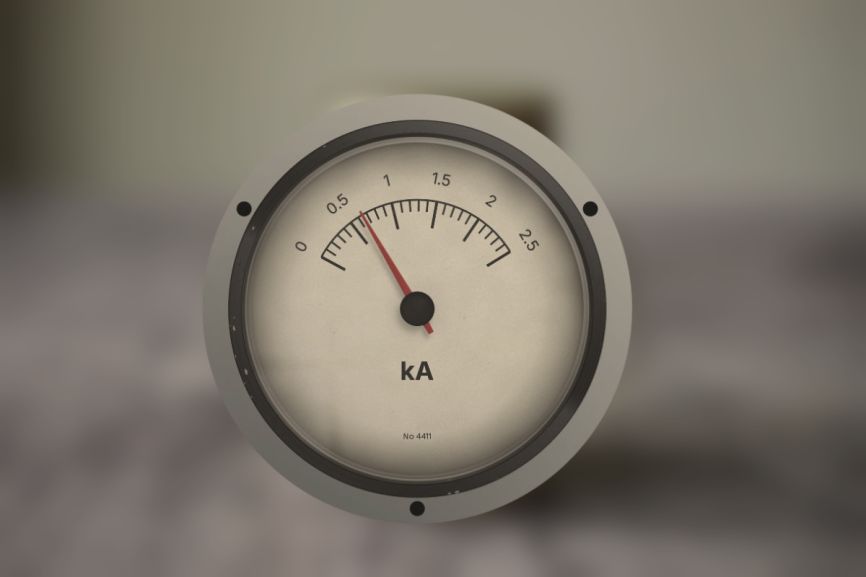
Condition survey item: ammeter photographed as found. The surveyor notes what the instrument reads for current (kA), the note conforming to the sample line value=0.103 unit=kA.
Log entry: value=0.65 unit=kA
